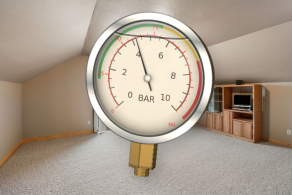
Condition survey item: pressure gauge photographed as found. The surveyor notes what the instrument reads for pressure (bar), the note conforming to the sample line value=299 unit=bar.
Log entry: value=4.25 unit=bar
